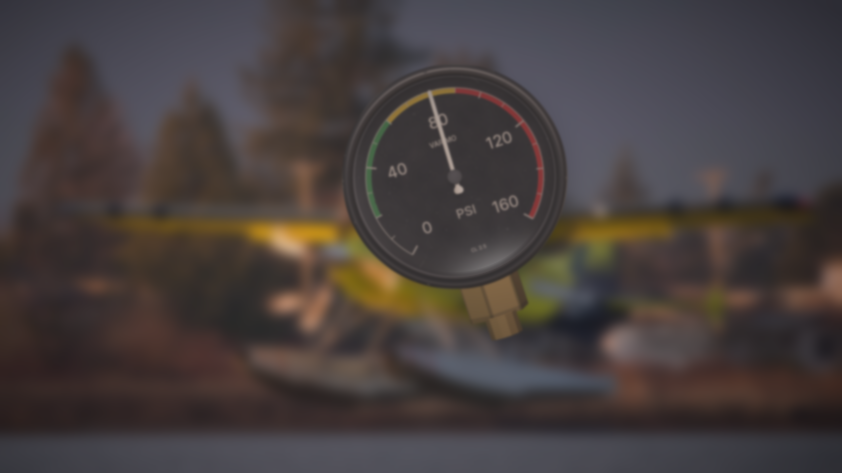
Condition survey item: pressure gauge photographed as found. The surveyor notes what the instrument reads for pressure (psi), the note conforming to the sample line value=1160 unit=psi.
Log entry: value=80 unit=psi
